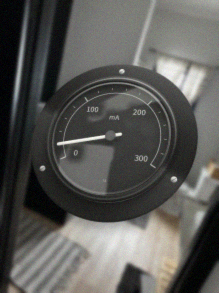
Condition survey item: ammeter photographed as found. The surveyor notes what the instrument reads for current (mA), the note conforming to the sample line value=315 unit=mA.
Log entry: value=20 unit=mA
